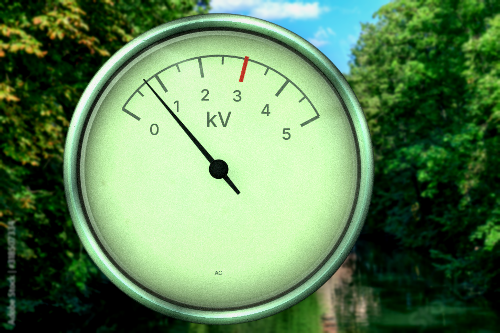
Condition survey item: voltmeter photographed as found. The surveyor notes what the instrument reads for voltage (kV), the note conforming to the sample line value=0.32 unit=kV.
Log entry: value=0.75 unit=kV
